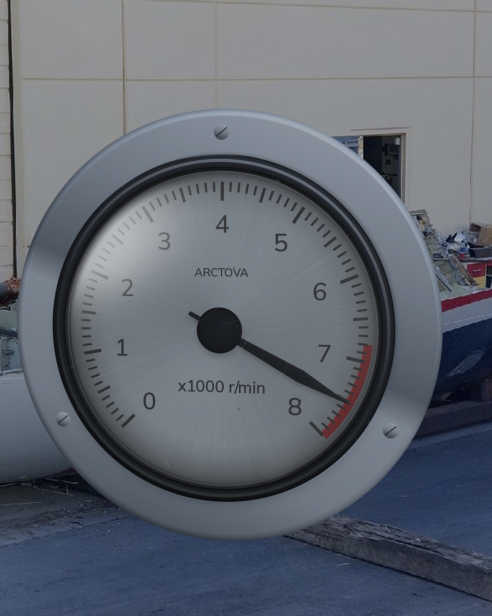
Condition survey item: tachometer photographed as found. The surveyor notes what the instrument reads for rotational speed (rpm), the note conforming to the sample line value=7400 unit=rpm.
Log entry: value=7500 unit=rpm
